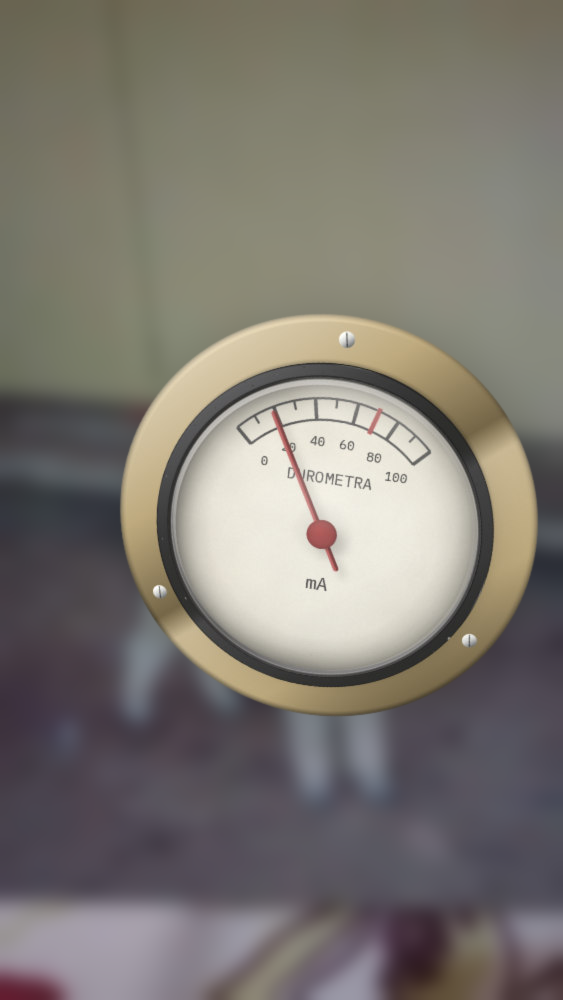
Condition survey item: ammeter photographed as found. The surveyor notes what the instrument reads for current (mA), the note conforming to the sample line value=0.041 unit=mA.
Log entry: value=20 unit=mA
